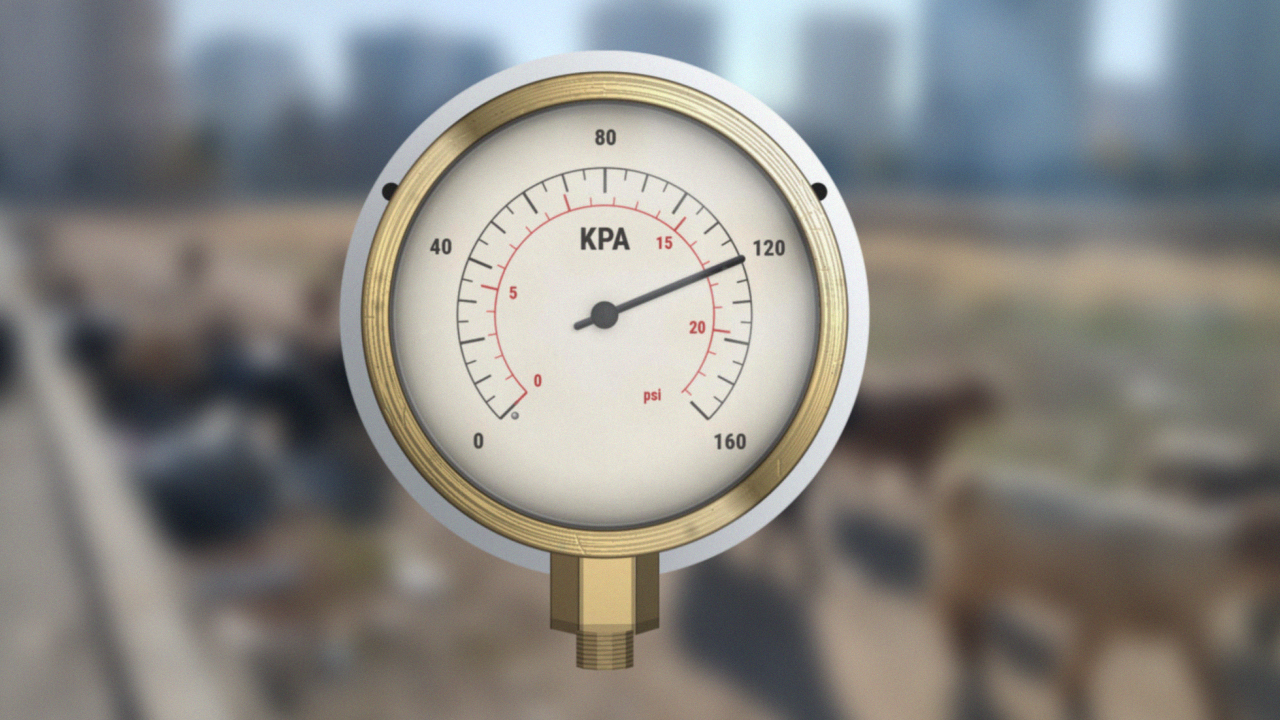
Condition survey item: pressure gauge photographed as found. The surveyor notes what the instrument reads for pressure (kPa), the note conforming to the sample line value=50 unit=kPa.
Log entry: value=120 unit=kPa
